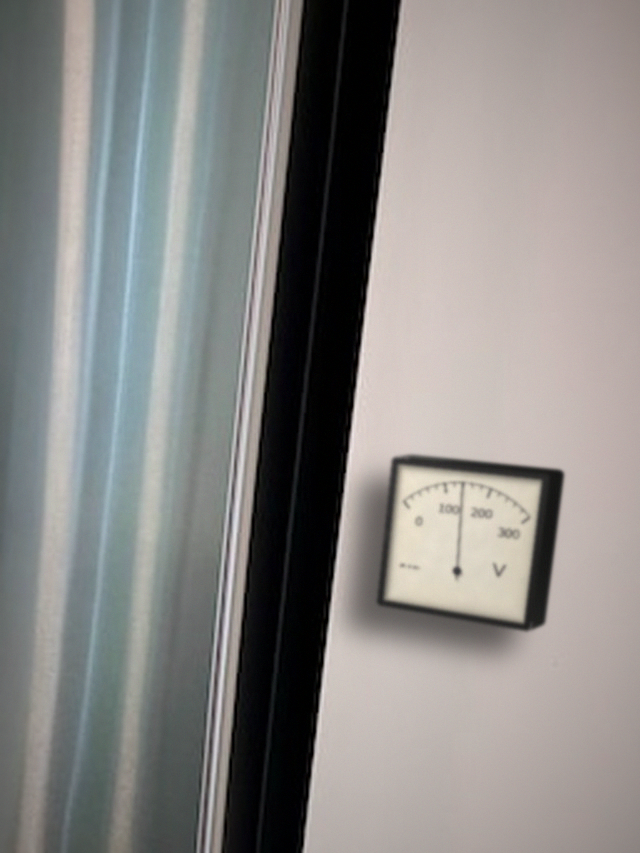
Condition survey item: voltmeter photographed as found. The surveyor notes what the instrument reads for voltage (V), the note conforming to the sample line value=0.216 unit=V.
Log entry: value=140 unit=V
